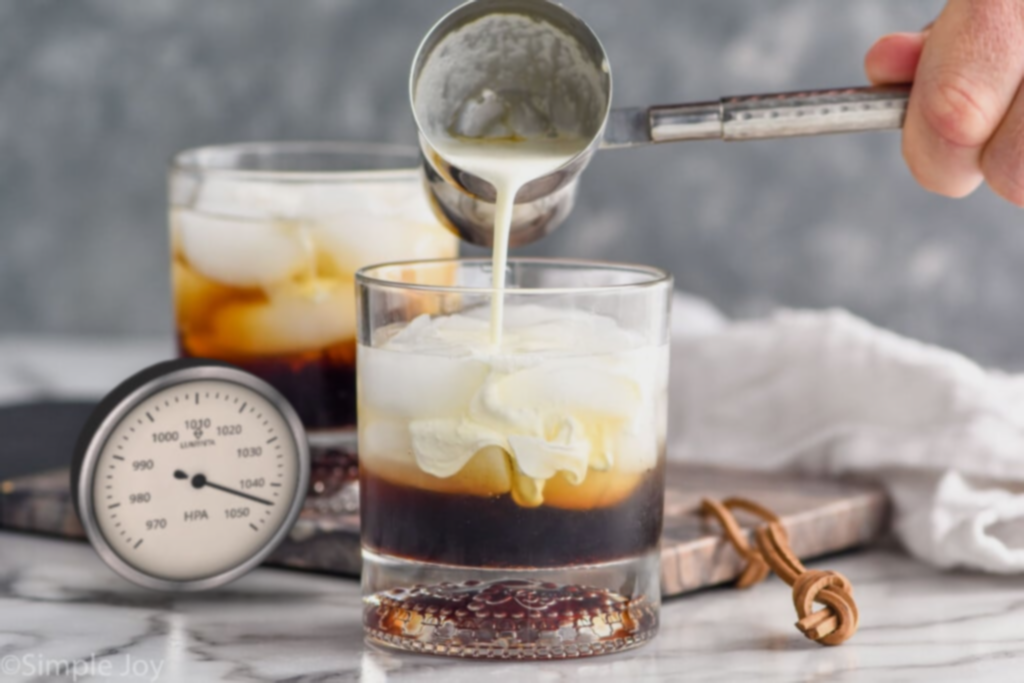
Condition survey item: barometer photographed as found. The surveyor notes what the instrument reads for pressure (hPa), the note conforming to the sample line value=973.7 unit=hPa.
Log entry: value=1044 unit=hPa
